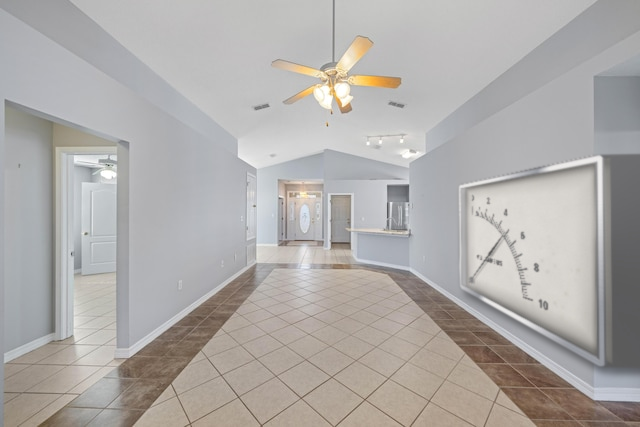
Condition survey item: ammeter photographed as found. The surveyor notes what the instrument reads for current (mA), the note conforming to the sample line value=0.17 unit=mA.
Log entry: value=5 unit=mA
